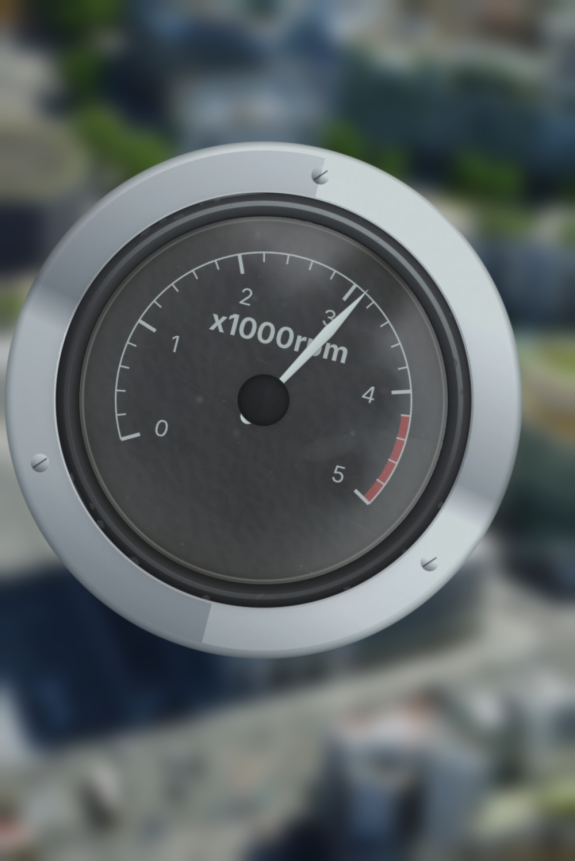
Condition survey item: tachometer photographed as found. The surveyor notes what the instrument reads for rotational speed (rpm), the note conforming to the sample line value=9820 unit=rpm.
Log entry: value=3100 unit=rpm
